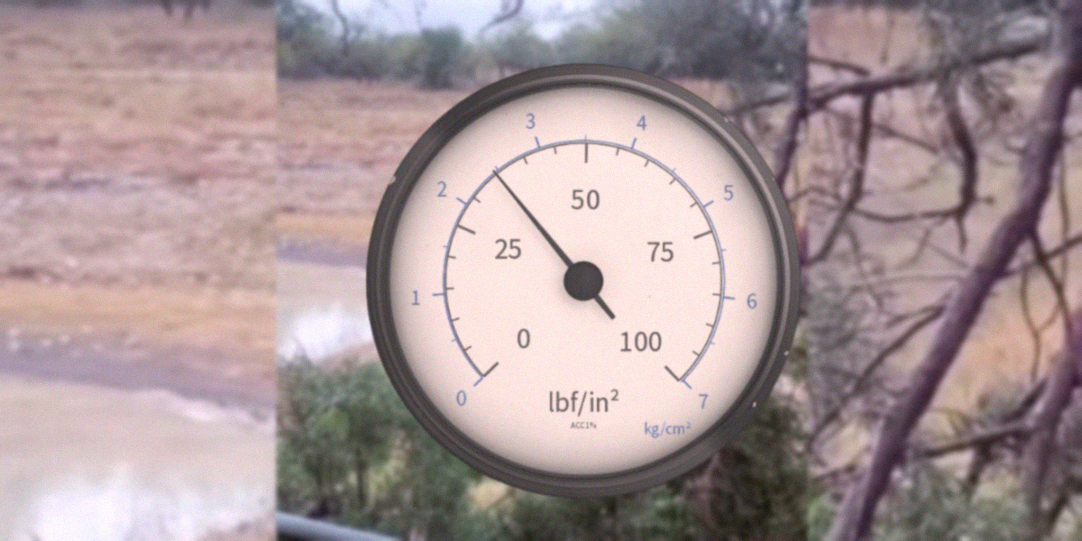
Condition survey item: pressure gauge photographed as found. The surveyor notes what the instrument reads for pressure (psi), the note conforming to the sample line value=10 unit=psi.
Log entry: value=35 unit=psi
